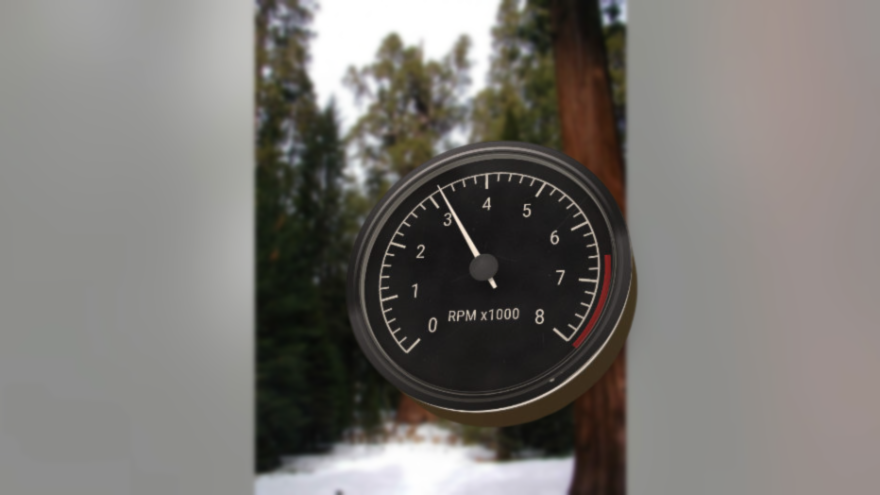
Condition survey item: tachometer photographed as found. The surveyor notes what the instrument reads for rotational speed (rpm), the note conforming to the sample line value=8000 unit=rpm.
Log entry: value=3200 unit=rpm
